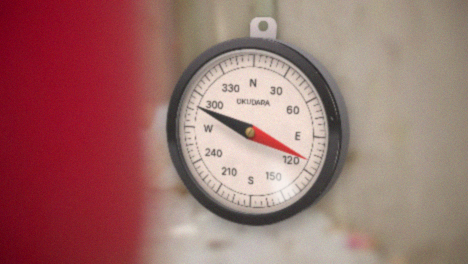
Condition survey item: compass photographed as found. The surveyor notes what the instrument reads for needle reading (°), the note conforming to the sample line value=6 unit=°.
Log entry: value=110 unit=°
